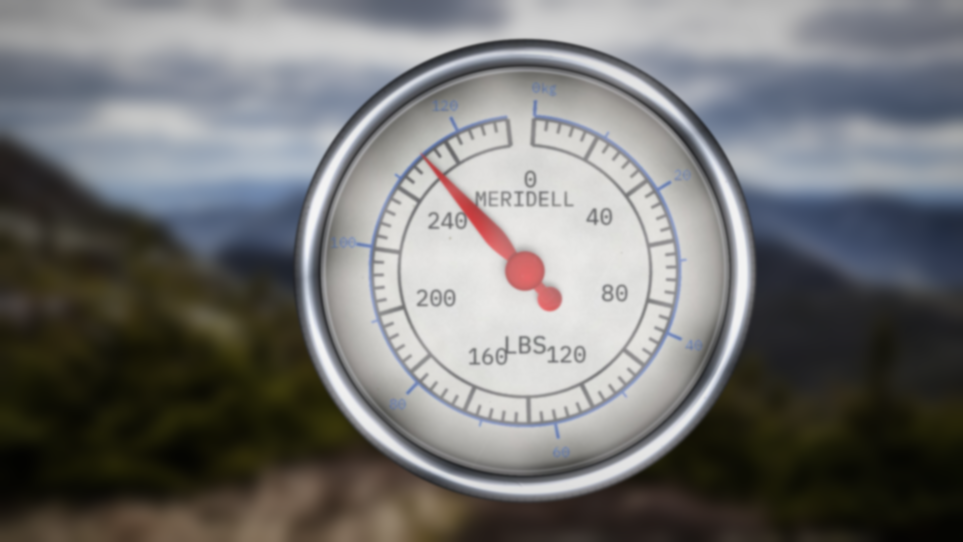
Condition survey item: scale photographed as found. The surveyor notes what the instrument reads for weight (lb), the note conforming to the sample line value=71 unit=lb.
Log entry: value=252 unit=lb
